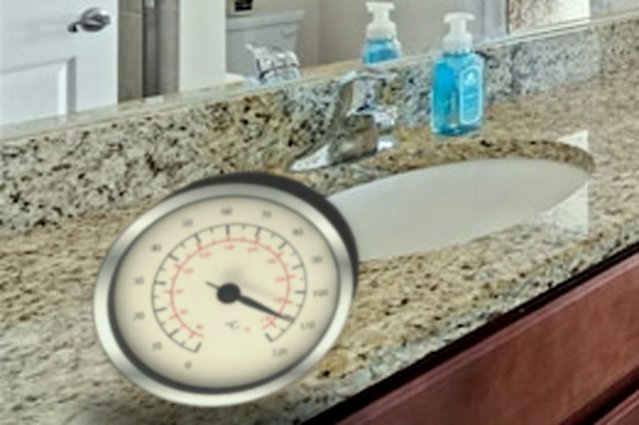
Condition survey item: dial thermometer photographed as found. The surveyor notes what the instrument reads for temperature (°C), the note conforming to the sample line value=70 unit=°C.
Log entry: value=110 unit=°C
